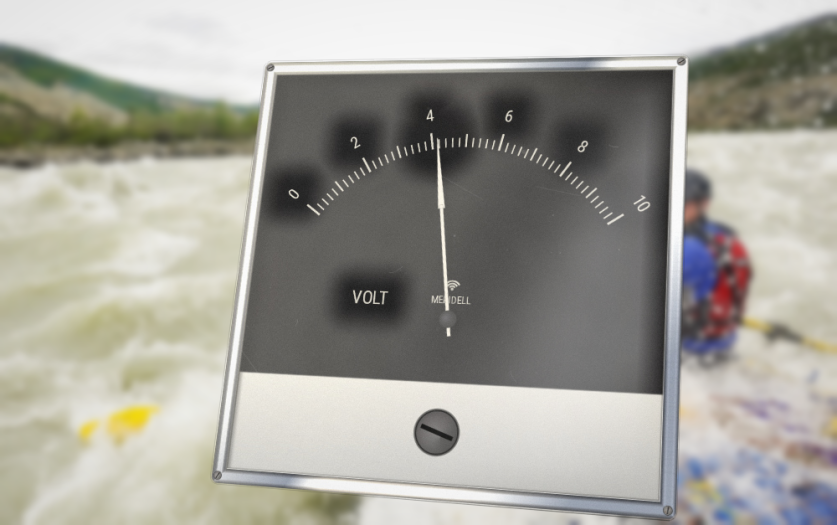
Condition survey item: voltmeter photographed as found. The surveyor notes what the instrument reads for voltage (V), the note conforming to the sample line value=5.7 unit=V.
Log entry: value=4.2 unit=V
